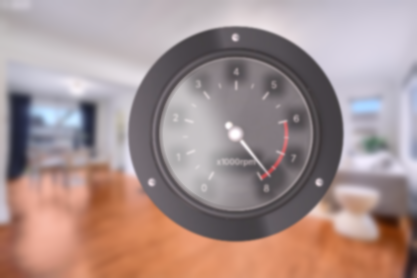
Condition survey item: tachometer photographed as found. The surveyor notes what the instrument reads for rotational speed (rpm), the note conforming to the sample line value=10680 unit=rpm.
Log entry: value=7750 unit=rpm
